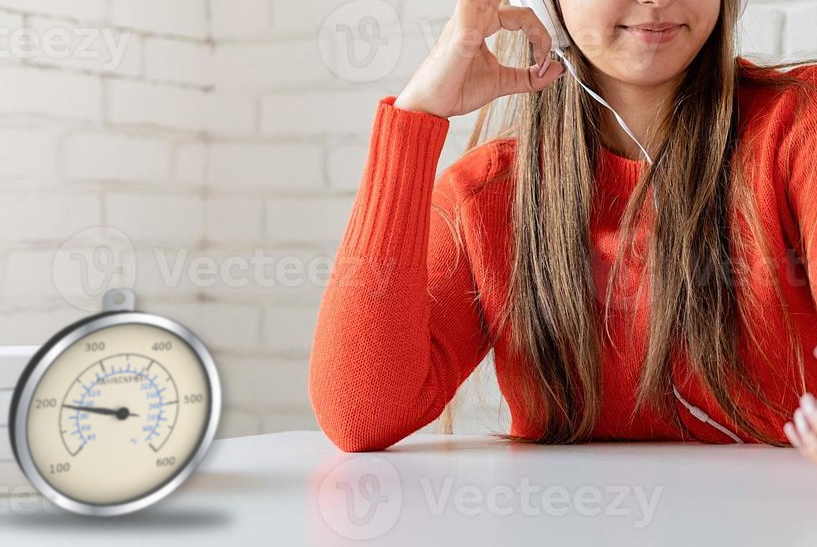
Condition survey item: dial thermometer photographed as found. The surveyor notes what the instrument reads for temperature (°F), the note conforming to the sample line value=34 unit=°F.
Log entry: value=200 unit=°F
